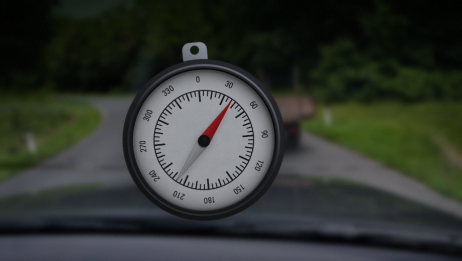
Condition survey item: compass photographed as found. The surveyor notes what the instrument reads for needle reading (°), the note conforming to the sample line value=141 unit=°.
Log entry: value=40 unit=°
